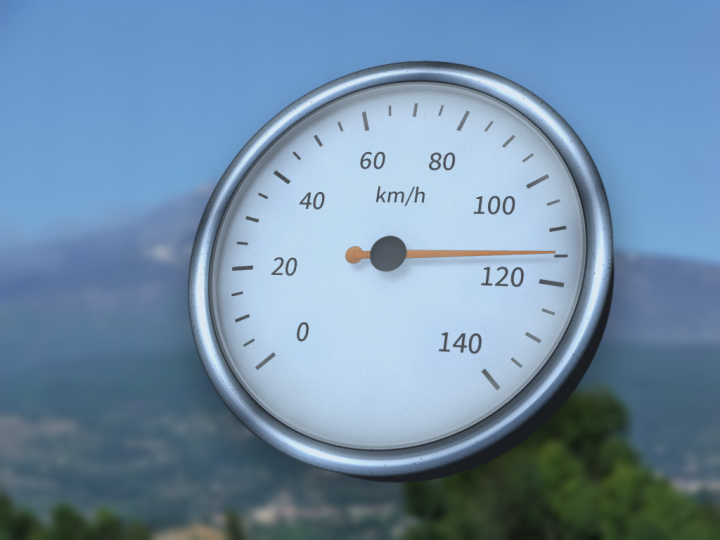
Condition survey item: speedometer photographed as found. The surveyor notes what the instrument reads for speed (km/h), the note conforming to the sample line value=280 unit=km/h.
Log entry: value=115 unit=km/h
